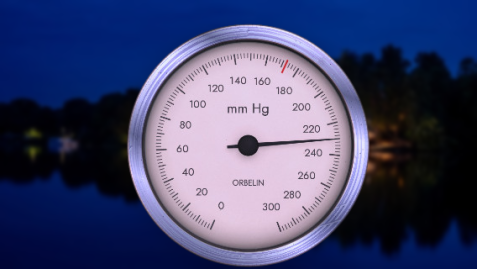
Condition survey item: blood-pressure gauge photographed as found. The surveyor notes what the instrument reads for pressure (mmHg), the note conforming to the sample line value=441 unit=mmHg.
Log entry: value=230 unit=mmHg
